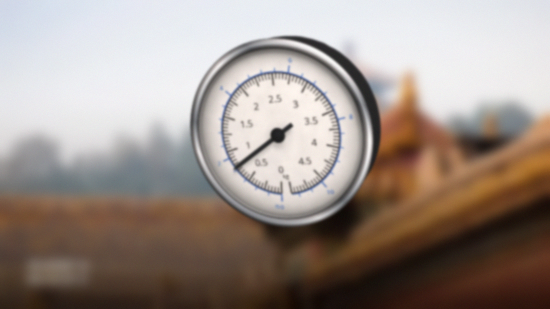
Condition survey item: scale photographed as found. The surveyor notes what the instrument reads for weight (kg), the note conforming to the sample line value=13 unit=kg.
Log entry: value=0.75 unit=kg
